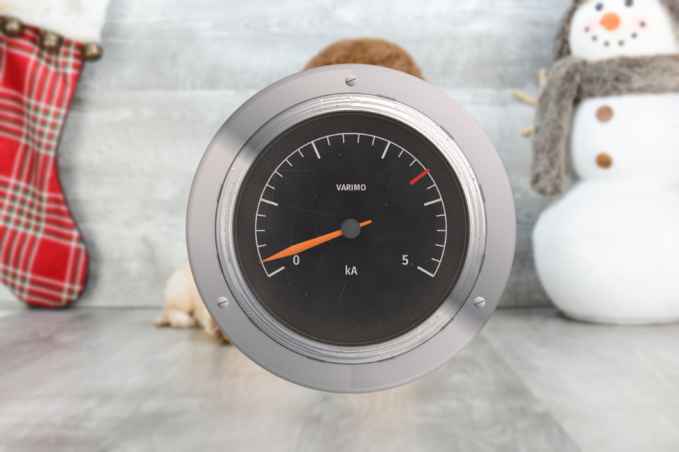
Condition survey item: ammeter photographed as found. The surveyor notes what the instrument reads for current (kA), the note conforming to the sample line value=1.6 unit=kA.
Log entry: value=0.2 unit=kA
